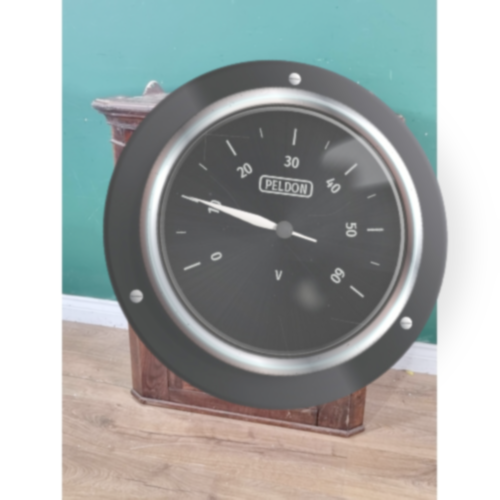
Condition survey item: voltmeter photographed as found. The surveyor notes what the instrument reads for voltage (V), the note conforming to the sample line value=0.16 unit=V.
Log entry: value=10 unit=V
